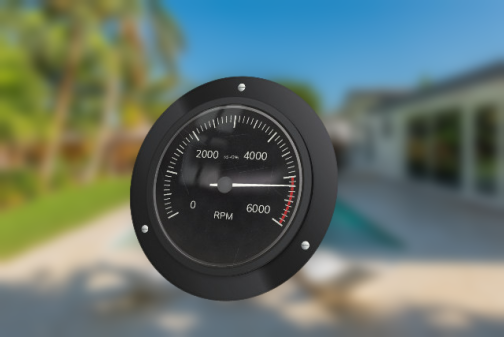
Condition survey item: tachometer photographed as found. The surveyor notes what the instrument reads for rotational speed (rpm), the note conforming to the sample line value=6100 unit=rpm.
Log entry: value=5200 unit=rpm
